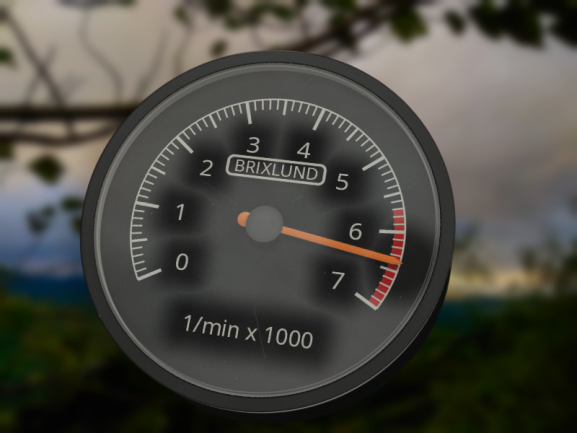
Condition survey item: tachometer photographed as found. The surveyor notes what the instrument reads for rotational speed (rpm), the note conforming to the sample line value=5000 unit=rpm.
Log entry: value=6400 unit=rpm
